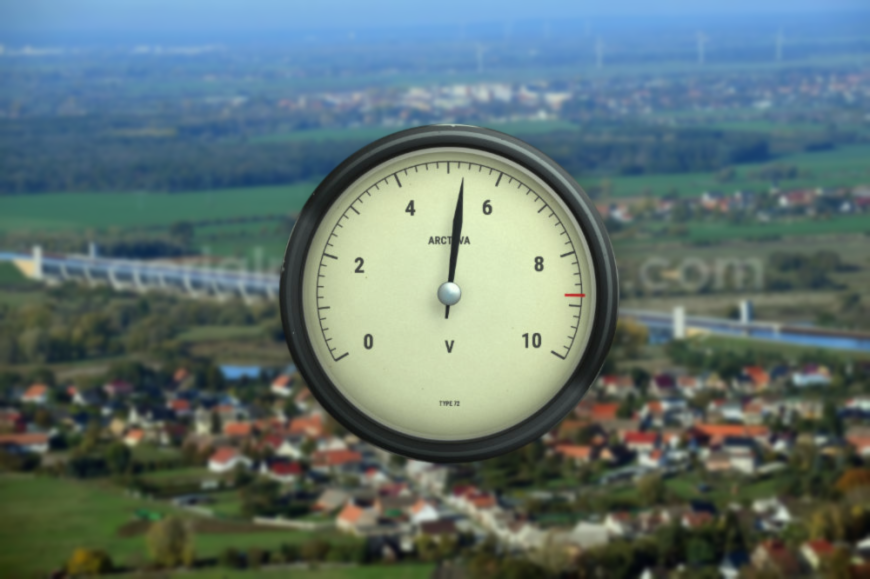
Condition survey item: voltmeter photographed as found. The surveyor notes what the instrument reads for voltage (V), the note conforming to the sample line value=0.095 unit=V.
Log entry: value=5.3 unit=V
